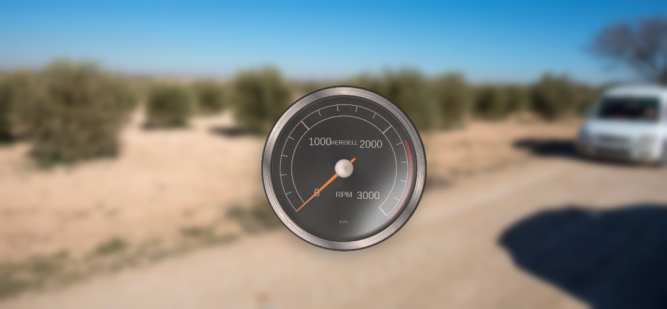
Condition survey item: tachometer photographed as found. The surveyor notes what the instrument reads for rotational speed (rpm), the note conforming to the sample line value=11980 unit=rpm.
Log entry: value=0 unit=rpm
